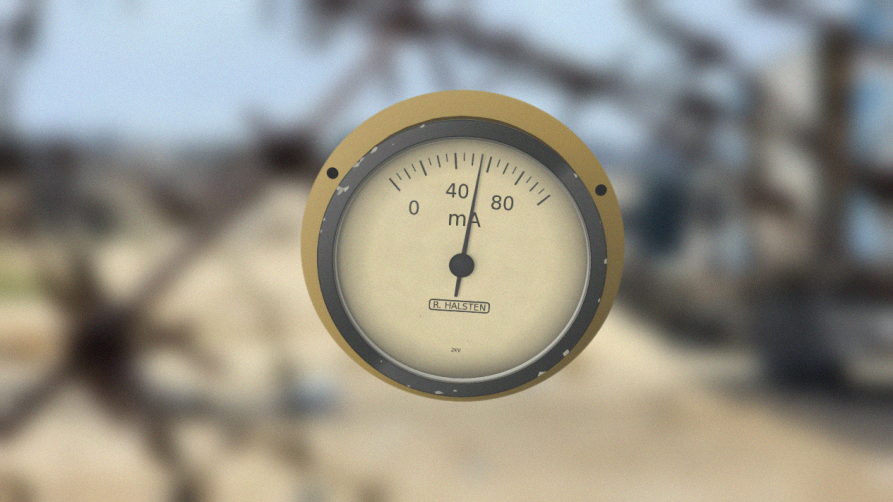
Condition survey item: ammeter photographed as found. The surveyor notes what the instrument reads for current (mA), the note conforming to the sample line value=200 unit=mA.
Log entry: value=55 unit=mA
